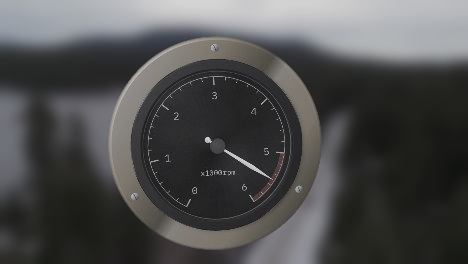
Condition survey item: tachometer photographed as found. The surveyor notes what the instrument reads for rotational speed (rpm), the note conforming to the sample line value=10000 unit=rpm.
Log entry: value=5500 unit=rpm
